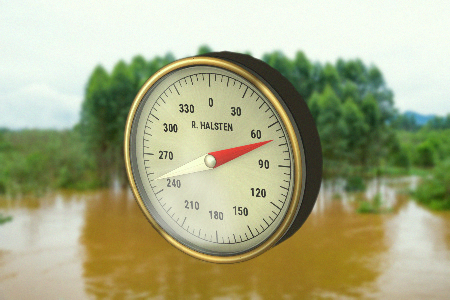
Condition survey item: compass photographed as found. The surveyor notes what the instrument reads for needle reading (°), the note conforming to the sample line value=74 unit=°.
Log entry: value=70 unit=°
